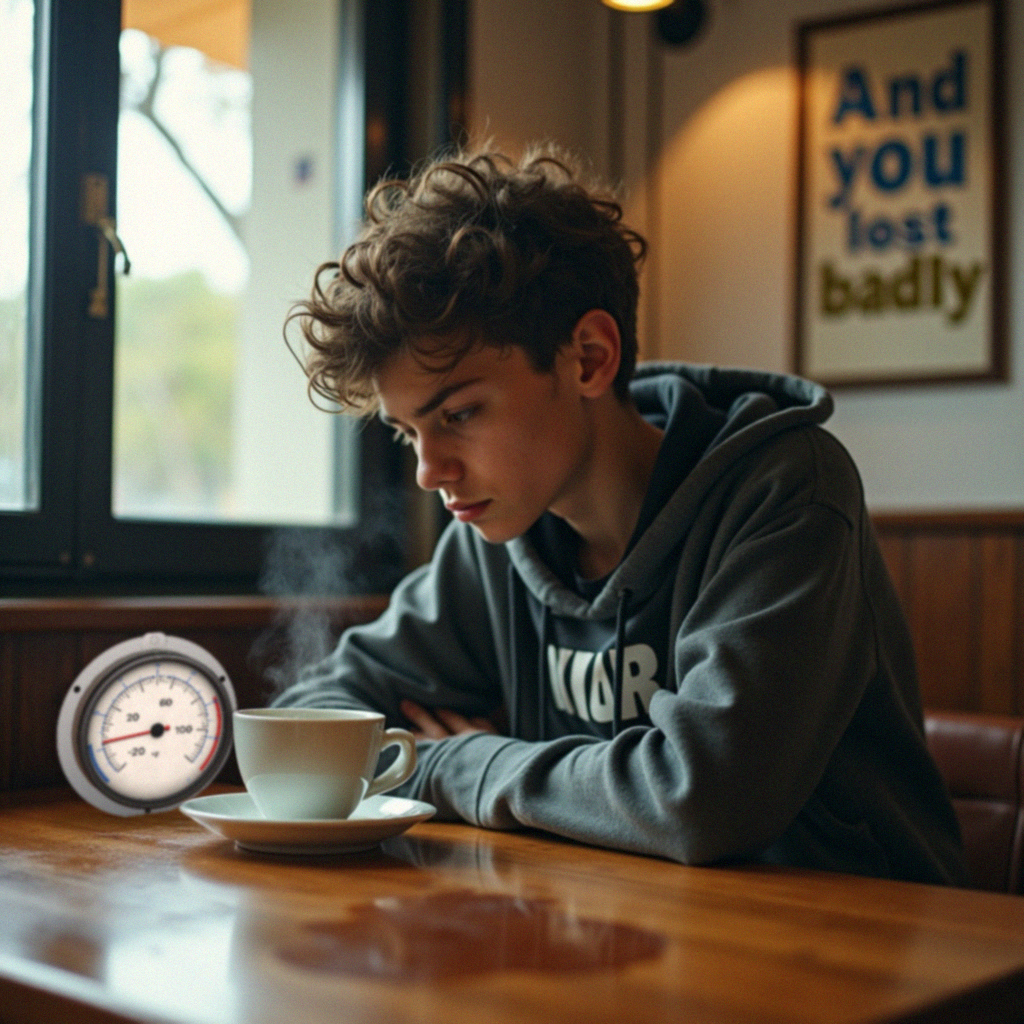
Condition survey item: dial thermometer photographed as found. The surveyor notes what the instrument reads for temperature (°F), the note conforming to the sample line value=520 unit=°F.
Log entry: value=0 unit=°F
